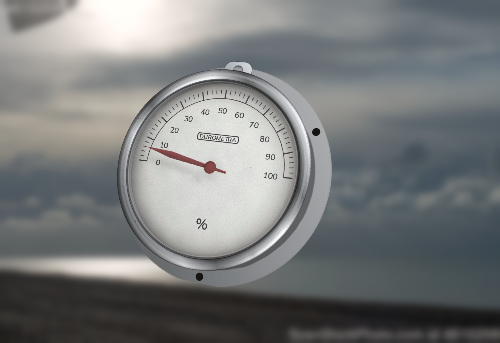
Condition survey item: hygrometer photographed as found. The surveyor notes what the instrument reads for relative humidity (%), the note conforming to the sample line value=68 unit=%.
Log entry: value=6 unit=%
